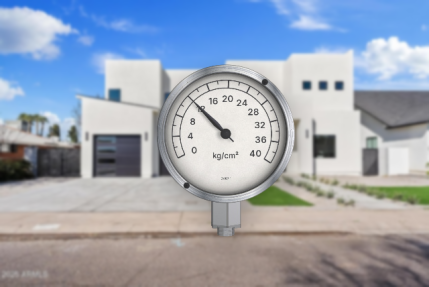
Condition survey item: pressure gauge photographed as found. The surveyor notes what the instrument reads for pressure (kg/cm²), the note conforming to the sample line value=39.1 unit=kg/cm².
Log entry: value=12 unit=kg/cm²
